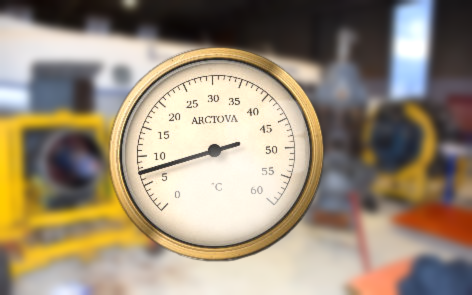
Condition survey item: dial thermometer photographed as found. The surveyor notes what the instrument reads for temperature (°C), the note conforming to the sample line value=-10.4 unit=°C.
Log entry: value=7 unit=°C
